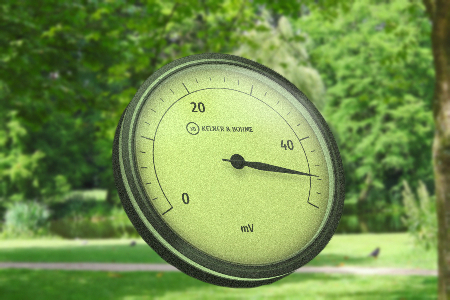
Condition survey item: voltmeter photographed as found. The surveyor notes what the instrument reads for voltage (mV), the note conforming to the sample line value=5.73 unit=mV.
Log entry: value=46 unit=mV
